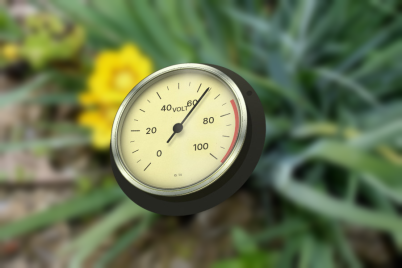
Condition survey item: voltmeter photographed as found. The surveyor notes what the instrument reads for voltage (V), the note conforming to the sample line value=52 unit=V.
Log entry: value=65 unit=V
